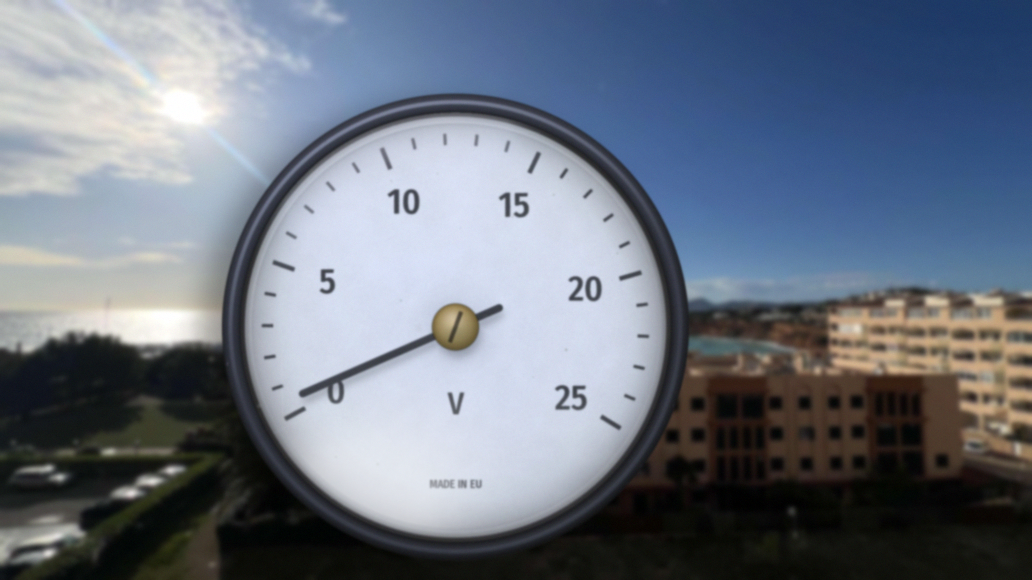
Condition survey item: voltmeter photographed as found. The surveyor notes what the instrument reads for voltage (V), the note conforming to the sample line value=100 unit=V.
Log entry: value=0.5 unit=V
